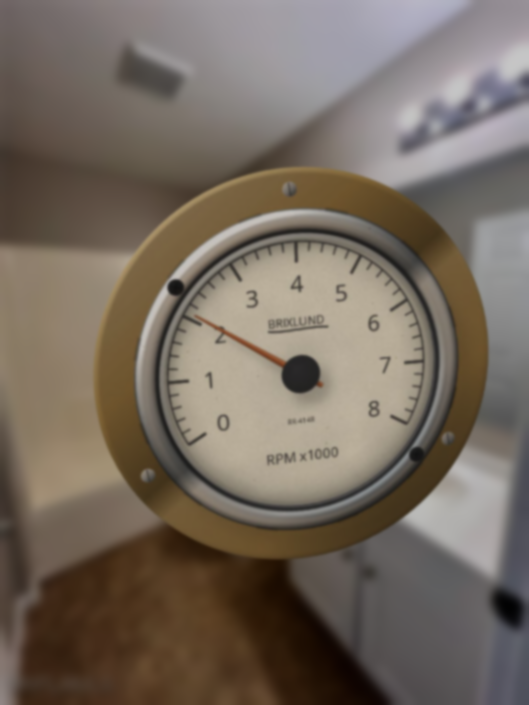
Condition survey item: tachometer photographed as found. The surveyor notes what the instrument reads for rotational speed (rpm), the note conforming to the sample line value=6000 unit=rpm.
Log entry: value=2100 unit=rpm
